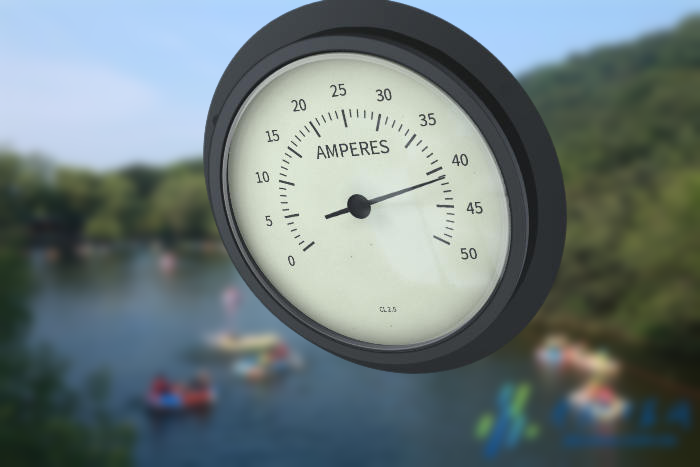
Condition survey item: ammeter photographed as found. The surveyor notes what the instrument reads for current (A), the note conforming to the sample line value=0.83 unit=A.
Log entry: value=41 unit=A
